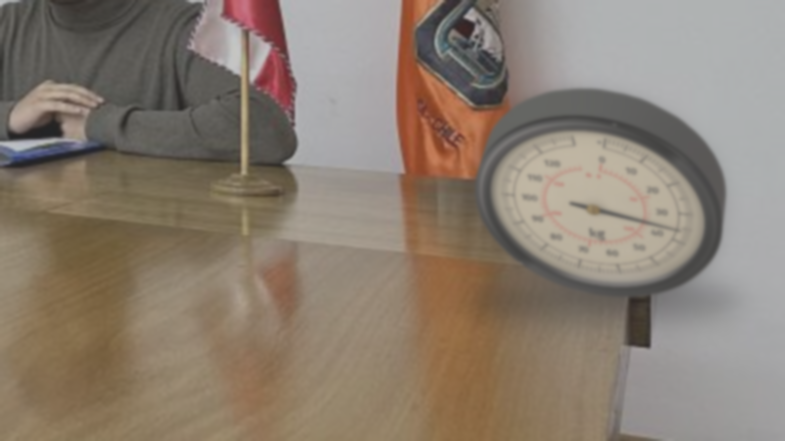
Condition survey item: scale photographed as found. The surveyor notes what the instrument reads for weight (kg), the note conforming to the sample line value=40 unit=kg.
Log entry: value=35 unit=kg
